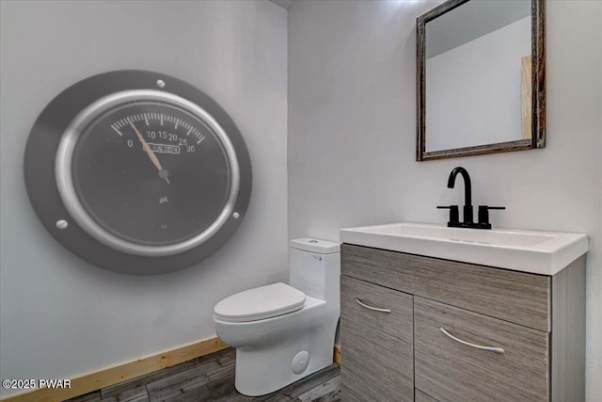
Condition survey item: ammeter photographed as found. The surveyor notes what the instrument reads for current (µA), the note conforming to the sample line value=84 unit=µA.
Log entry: value=5 unit=µA
